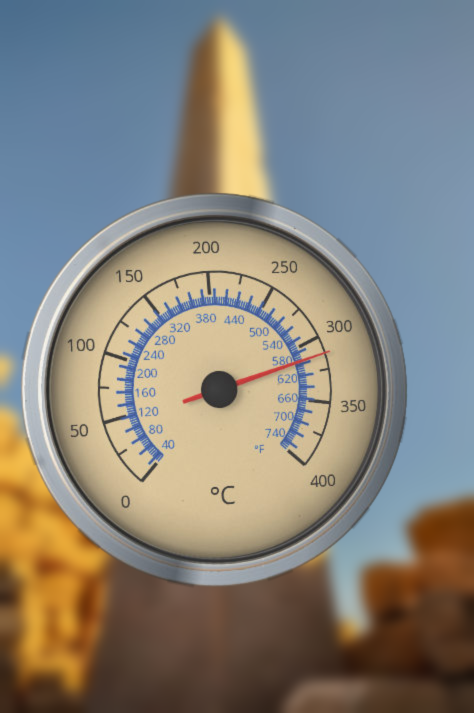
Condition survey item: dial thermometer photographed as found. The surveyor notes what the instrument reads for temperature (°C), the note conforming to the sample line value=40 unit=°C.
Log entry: value=312.5 unit=°C
